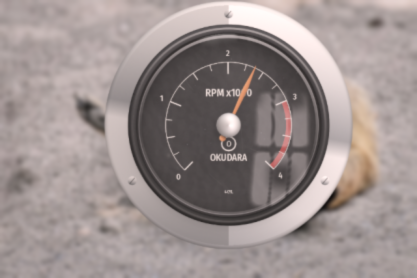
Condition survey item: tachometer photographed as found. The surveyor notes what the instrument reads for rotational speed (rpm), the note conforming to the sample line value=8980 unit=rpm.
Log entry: value=2375 unit=rpm
